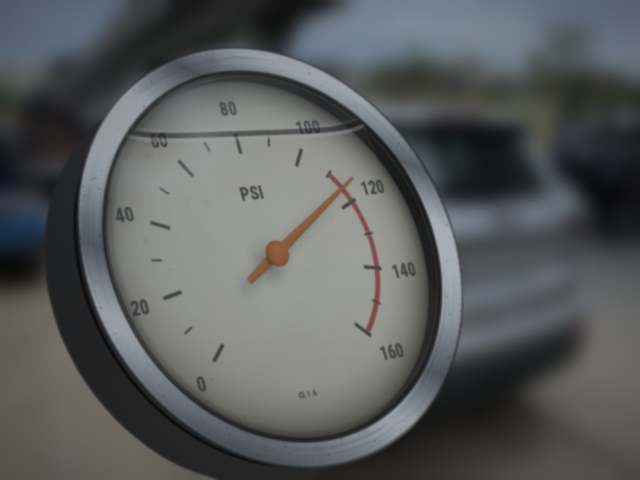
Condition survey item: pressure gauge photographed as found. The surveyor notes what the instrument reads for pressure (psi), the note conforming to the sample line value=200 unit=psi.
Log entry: value=115 unit=psi
